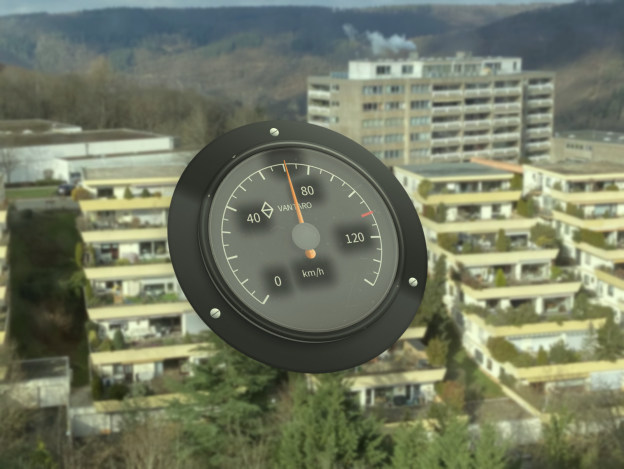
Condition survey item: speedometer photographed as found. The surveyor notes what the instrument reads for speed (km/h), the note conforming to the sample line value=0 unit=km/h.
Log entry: value=70 unit=km/h
